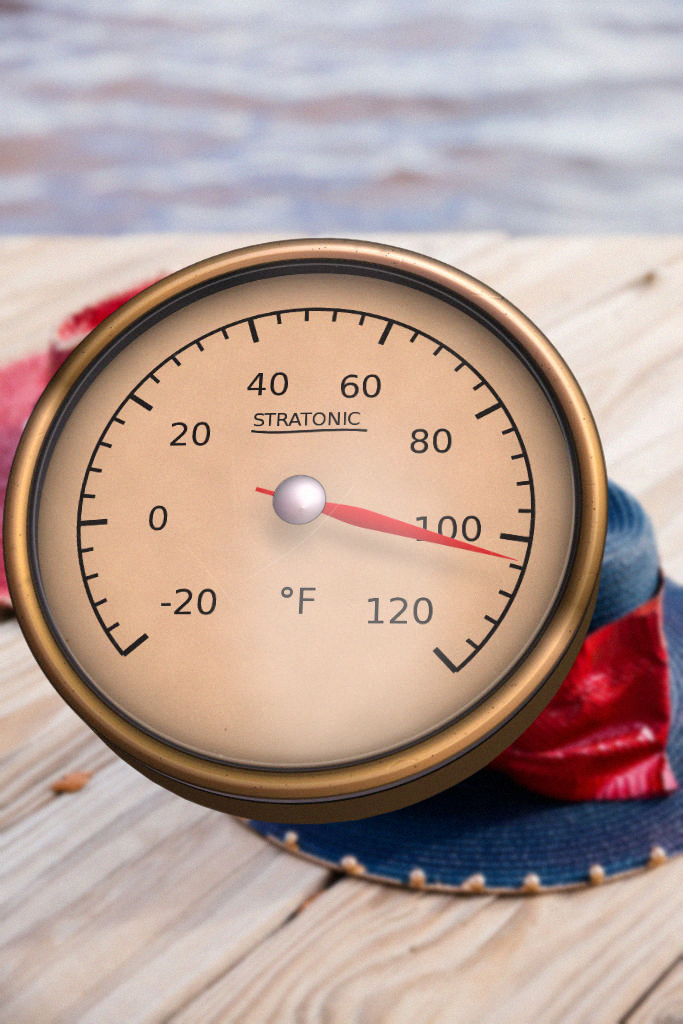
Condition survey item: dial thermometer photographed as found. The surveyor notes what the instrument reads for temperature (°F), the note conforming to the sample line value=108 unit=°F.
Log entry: value=104 unit=°F
